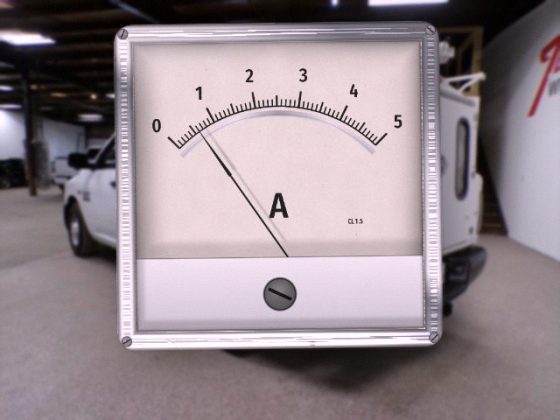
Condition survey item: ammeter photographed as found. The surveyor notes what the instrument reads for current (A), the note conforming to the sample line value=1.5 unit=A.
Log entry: value=0.6 unit=A
